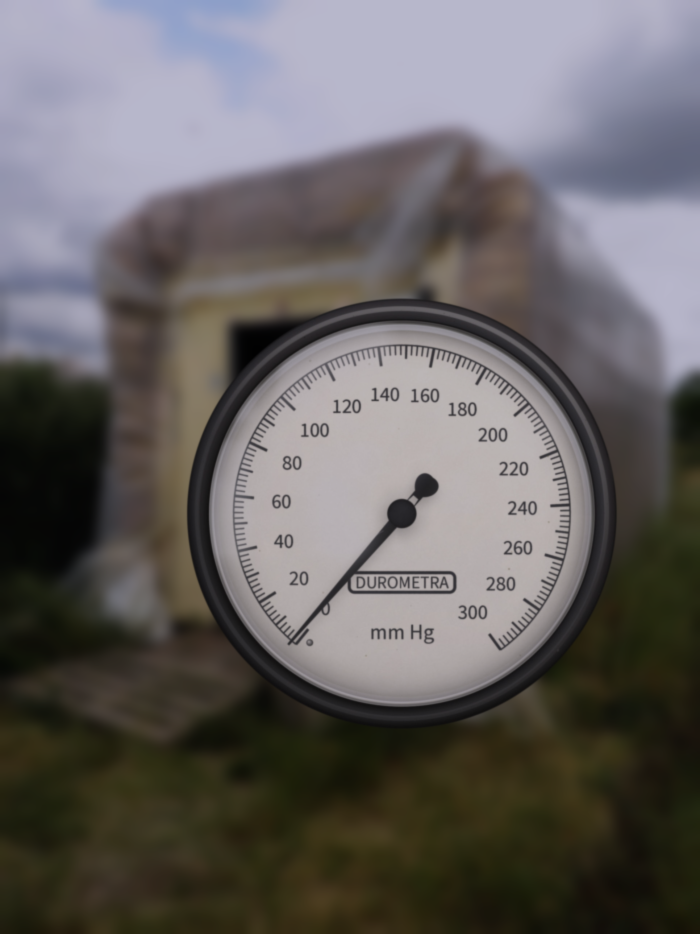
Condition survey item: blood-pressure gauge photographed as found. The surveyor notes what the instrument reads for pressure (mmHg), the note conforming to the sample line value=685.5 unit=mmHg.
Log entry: value=2 unit=mmHg
